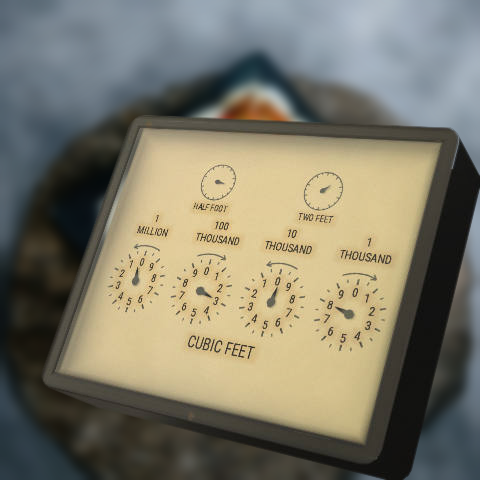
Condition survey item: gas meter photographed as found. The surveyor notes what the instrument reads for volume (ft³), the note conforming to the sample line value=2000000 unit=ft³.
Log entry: value=29800 unit=ft³
